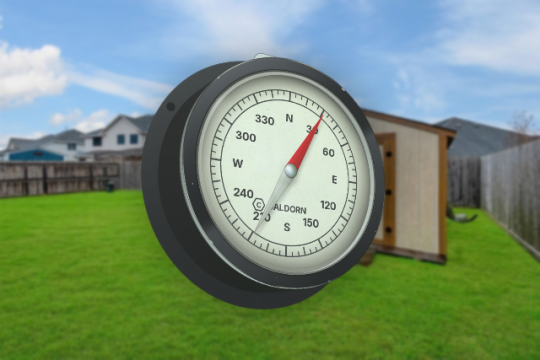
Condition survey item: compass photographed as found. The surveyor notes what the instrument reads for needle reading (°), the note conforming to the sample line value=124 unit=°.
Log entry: value=30 unit=°
